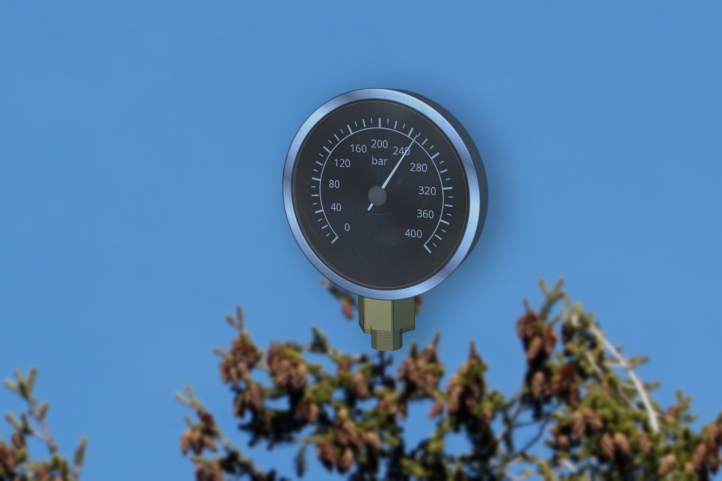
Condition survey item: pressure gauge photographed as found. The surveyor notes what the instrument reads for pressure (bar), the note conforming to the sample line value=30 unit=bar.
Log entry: value=250 unit=bar
